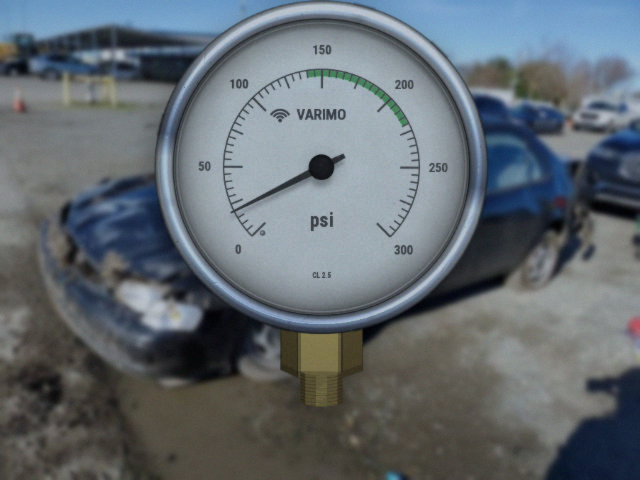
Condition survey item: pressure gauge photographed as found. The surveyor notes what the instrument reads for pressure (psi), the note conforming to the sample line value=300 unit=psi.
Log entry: value=20 unit=psi
